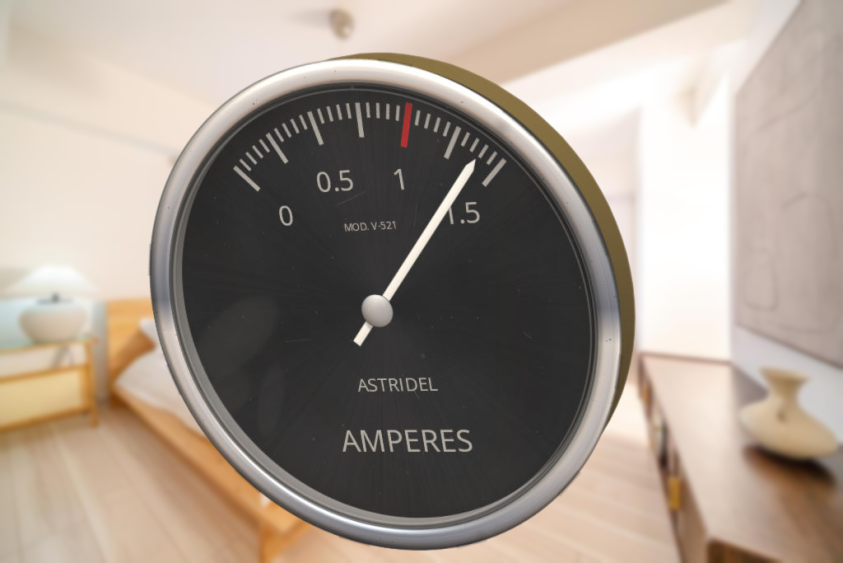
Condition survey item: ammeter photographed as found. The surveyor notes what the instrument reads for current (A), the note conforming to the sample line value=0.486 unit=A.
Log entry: value=1.4 unit=A
